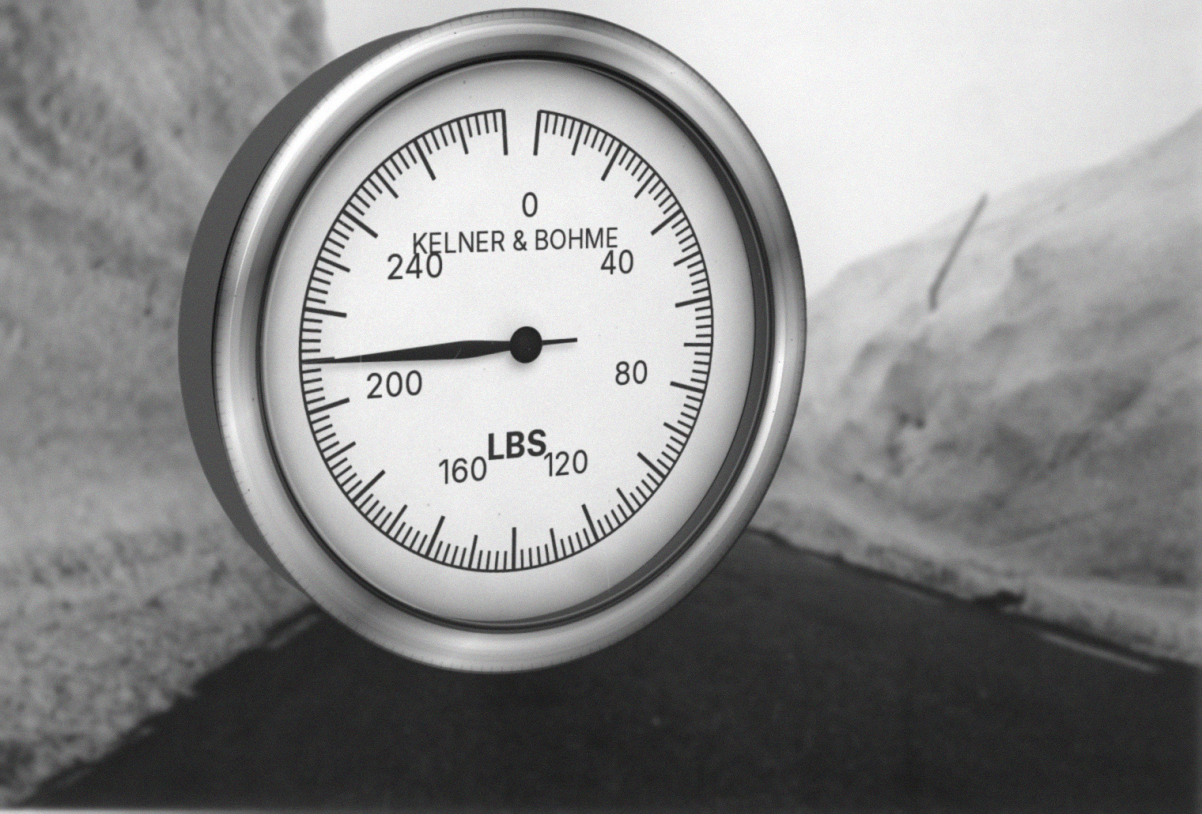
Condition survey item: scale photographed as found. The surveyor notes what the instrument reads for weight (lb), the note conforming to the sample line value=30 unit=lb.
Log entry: value=210 unit=lb
